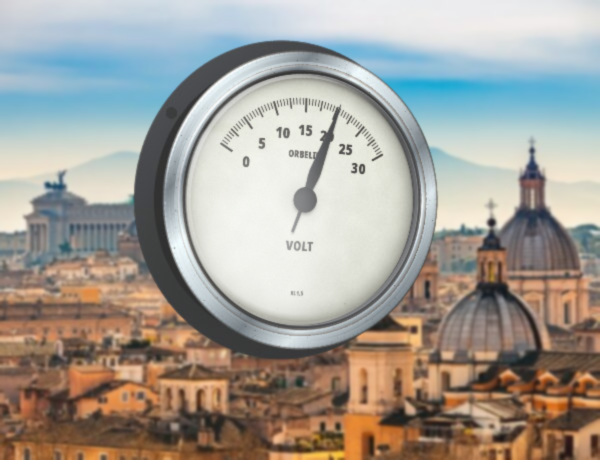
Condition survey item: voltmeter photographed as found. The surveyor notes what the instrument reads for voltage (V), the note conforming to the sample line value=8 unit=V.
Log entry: value=20 unit=V
